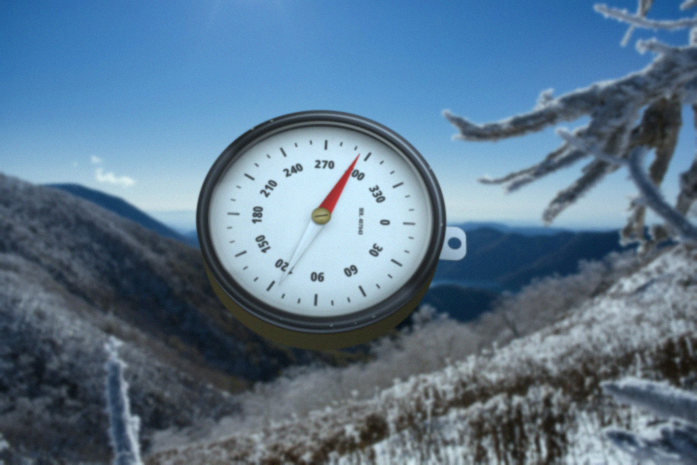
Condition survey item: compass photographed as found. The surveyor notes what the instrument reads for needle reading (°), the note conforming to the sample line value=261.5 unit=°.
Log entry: value=295 unit=°
